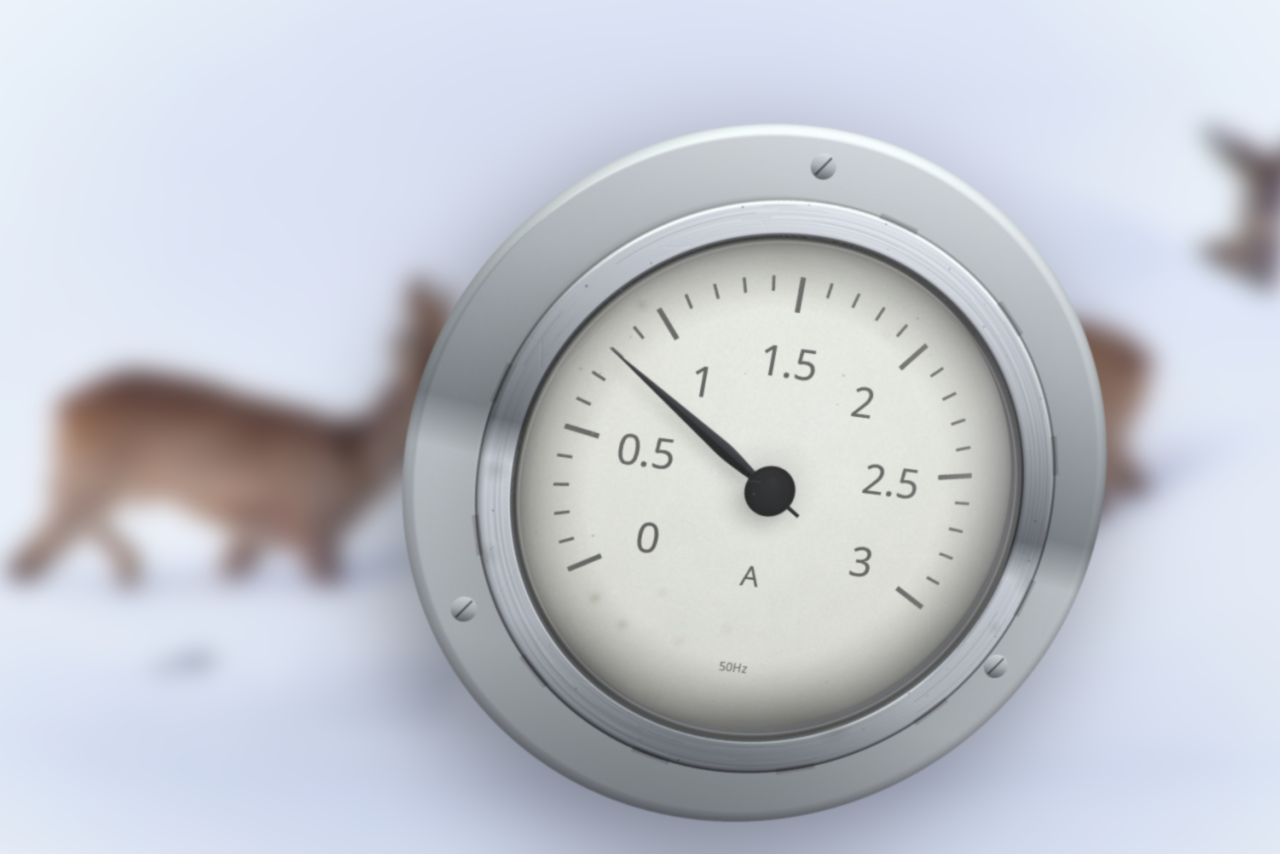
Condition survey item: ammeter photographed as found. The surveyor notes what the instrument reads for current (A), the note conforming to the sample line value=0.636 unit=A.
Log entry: value=0.8 unit=A
